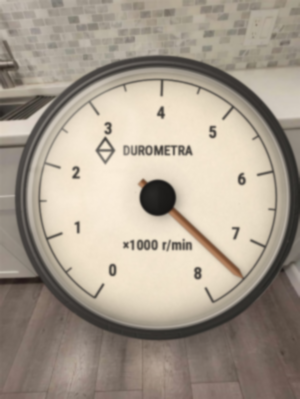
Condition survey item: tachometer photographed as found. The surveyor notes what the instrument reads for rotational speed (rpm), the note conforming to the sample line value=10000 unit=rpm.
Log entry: value=7500 unit=rpm
